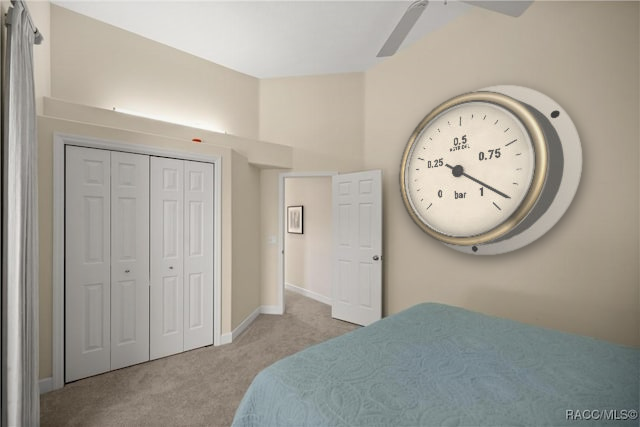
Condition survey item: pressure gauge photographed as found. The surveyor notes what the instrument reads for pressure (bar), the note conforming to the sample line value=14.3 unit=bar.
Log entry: value=0.95 unit=bar
